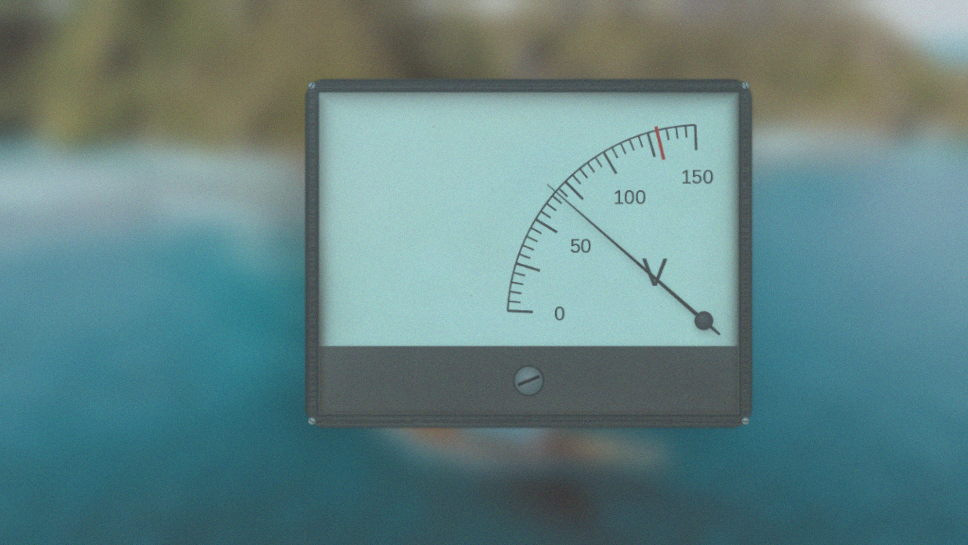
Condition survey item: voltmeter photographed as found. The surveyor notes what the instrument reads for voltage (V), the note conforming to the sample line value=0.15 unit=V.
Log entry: value=67.5 unit=V
